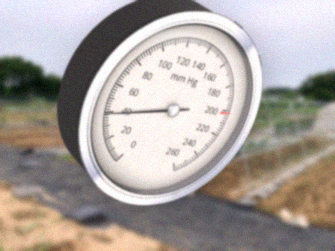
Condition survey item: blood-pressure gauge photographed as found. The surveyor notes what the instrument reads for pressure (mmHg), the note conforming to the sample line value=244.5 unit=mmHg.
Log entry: value=40 unit=mmHg
